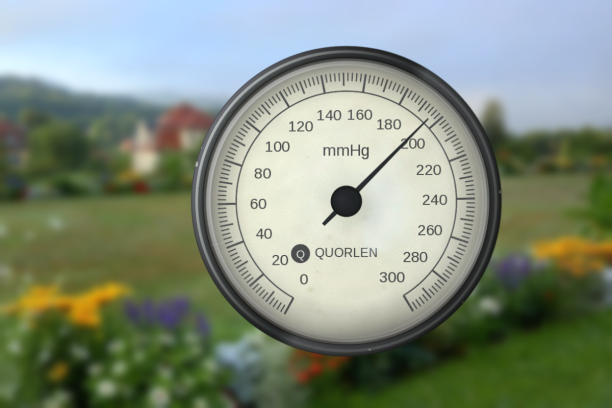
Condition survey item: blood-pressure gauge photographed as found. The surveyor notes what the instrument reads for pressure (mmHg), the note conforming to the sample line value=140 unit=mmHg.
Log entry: value=196 unit=mmHg
